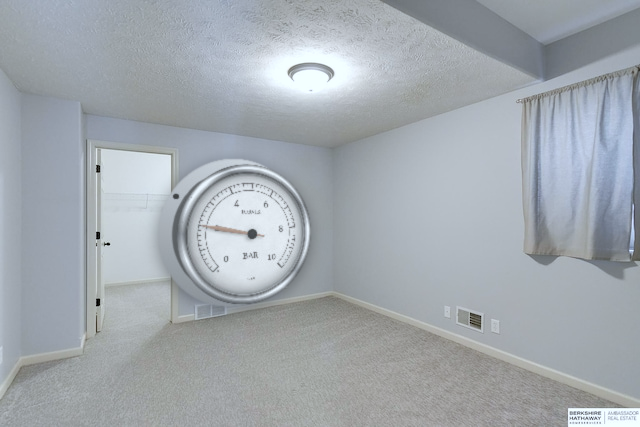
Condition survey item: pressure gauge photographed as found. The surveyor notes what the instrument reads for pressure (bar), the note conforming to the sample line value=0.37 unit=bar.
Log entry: value=2 unit=bar
